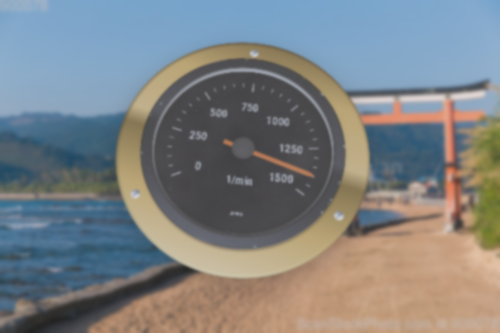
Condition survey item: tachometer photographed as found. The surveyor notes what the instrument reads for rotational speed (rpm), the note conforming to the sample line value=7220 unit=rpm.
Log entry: value=1400 unit=rpm
